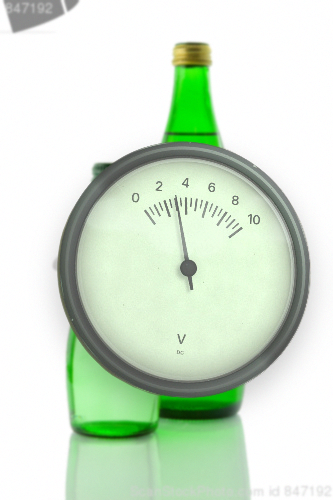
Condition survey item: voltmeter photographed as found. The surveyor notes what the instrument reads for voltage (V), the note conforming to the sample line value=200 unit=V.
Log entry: value=3 unit=V
